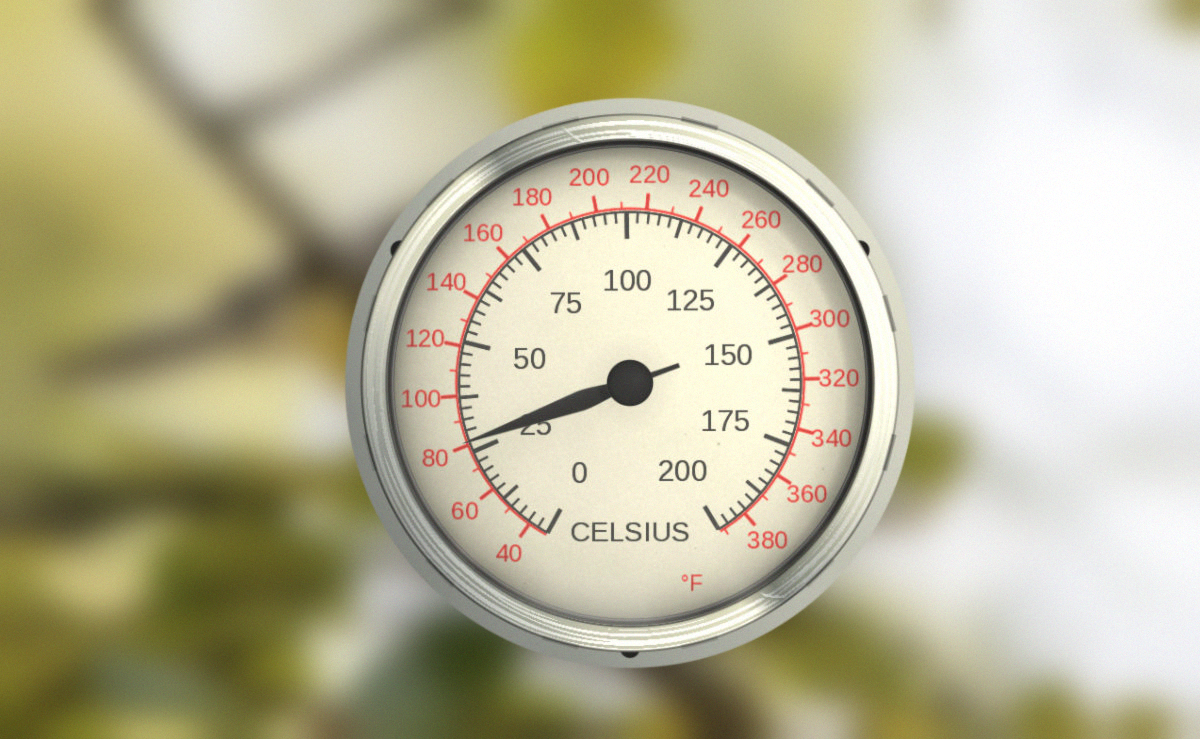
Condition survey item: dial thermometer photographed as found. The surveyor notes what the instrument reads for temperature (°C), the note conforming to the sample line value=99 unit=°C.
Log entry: value=27.5 unit=°C
